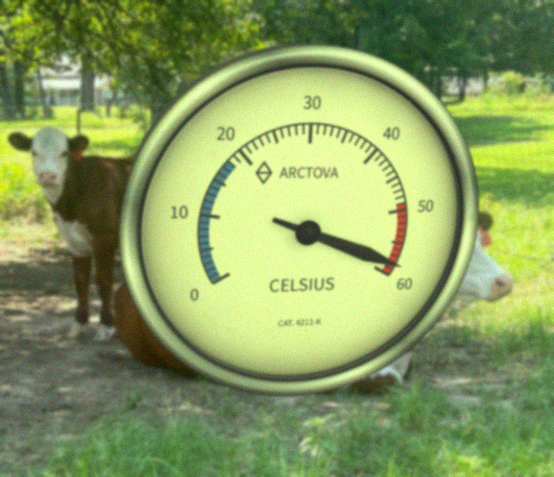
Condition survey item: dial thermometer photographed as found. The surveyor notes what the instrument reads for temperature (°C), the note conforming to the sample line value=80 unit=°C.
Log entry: value=58 unit=°C
